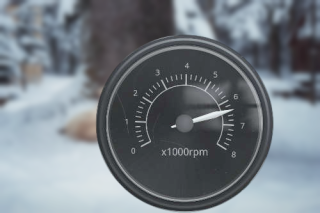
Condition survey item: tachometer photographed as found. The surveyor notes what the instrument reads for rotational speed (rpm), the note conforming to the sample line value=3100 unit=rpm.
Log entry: value=6400 unit=rpm
